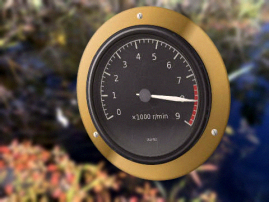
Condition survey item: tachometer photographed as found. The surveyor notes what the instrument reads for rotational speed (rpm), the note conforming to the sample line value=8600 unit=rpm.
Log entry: value=8000 unit=rpm
